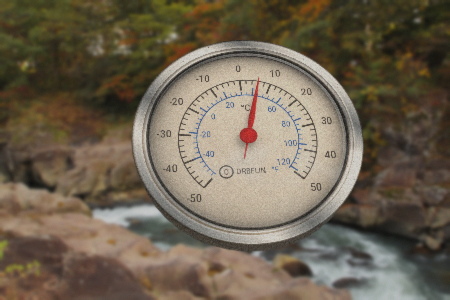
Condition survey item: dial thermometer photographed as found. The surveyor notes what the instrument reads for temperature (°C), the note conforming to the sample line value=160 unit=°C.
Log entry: value=6 unit=°C
